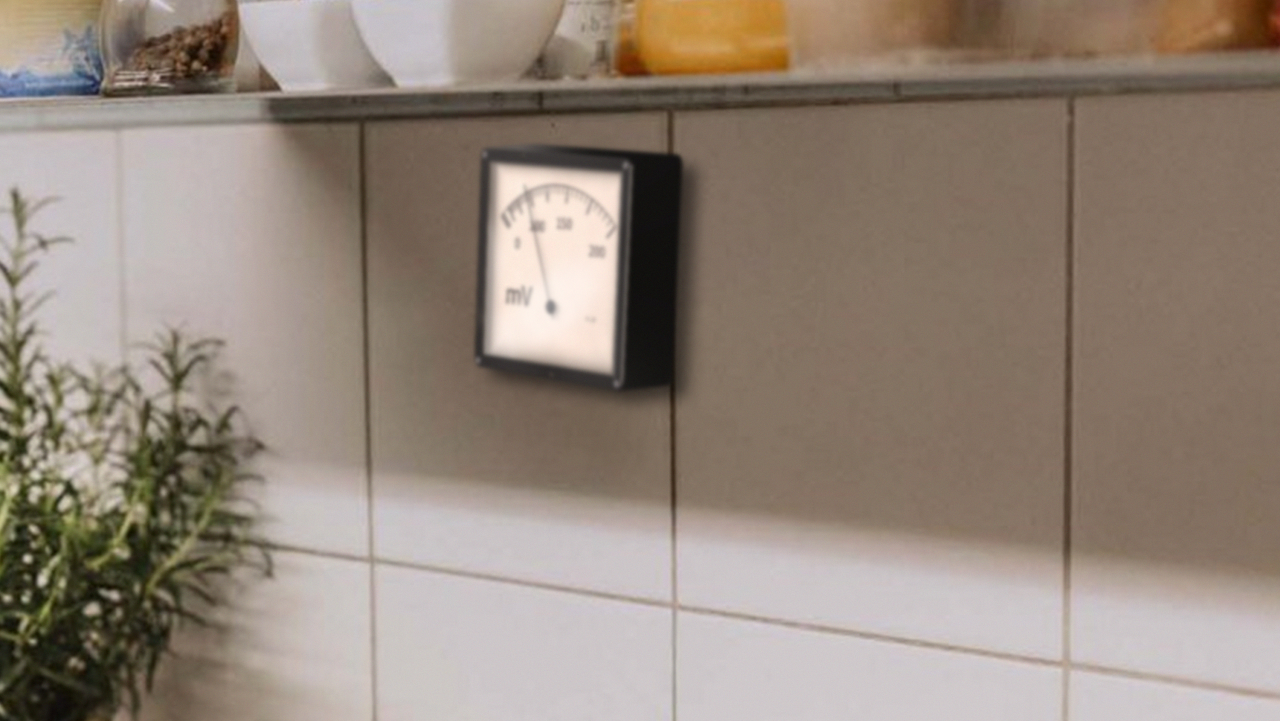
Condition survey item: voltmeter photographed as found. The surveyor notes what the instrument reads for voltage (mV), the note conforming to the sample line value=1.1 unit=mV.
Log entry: value=100 unit=mV
